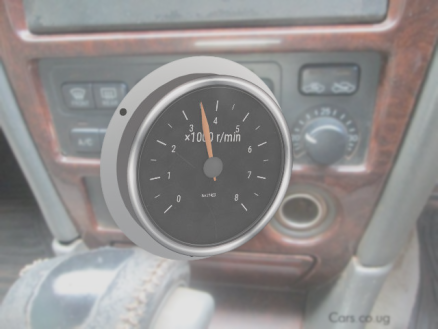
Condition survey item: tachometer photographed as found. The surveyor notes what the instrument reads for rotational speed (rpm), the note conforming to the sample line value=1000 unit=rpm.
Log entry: value=3500 unit=rpm
